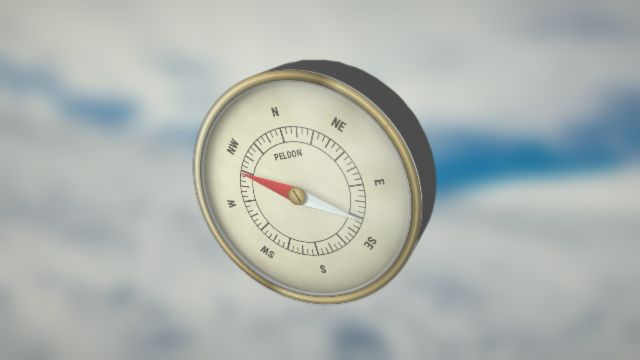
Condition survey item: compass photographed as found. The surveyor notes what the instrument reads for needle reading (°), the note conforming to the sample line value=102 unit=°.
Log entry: value=300 unit=°
